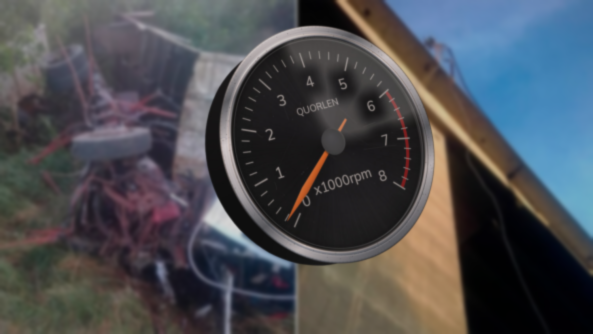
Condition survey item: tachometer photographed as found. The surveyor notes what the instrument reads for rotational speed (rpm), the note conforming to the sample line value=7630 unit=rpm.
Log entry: value=200 unit=rpm
